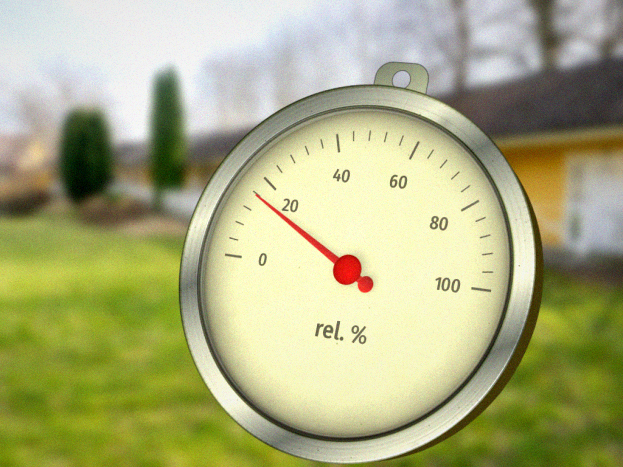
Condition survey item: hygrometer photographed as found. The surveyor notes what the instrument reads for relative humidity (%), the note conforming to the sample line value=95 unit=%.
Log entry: value=16 unit=%
